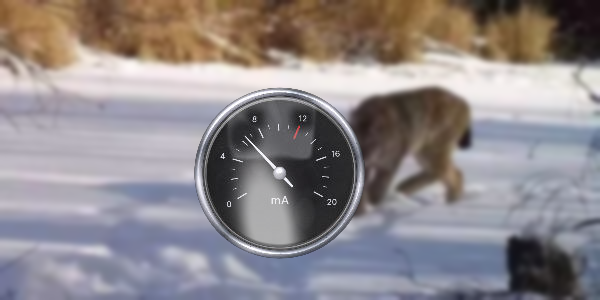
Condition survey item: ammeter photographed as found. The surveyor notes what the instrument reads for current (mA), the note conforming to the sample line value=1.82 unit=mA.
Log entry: value=6.5 unit=mA
